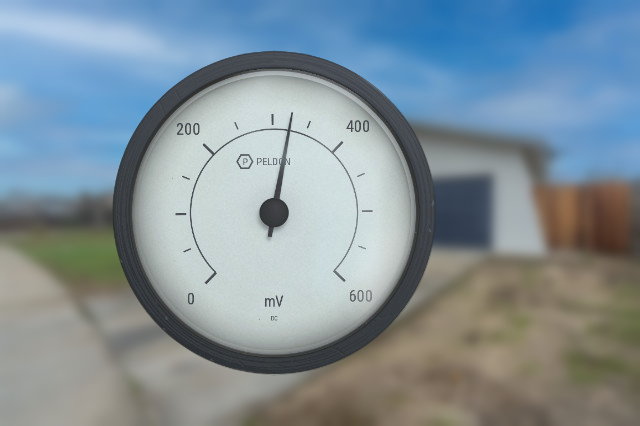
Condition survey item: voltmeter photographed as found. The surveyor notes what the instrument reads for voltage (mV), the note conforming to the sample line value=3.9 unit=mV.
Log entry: value=325 unit=mV
